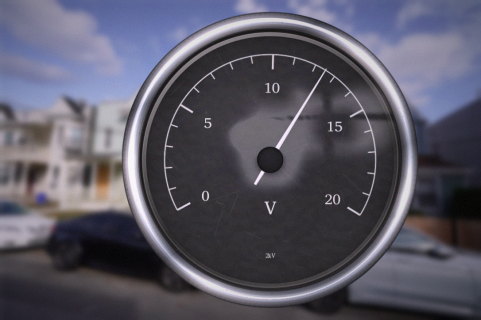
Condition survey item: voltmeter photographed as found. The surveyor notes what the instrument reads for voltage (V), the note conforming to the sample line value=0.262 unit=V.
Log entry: value=12.5 unit=V
